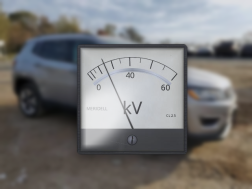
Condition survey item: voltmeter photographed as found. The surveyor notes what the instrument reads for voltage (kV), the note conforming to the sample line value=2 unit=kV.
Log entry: value=25 unit=kV
